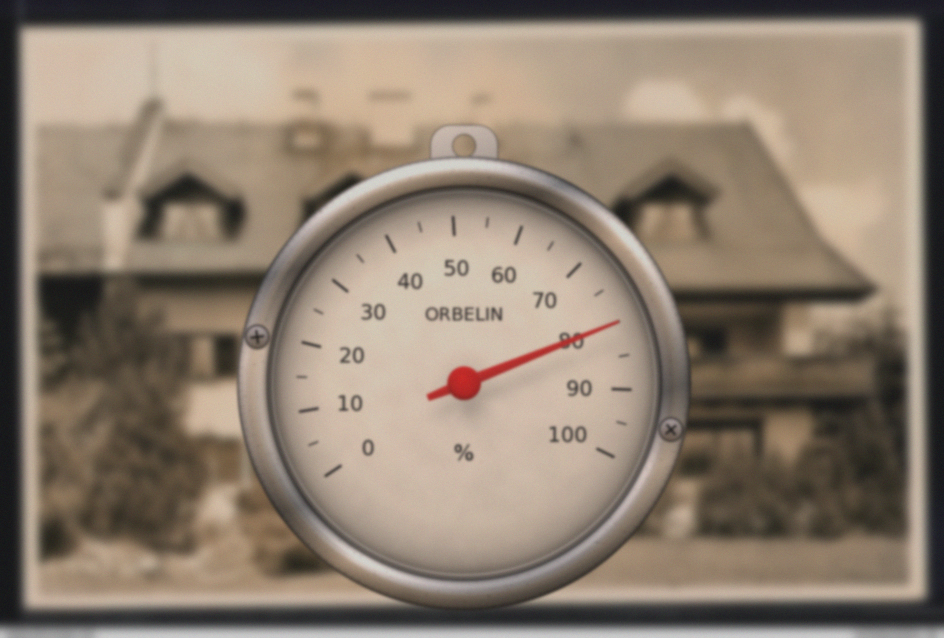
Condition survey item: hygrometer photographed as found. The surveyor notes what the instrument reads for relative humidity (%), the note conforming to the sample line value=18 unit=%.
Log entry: value=80 unit=%
